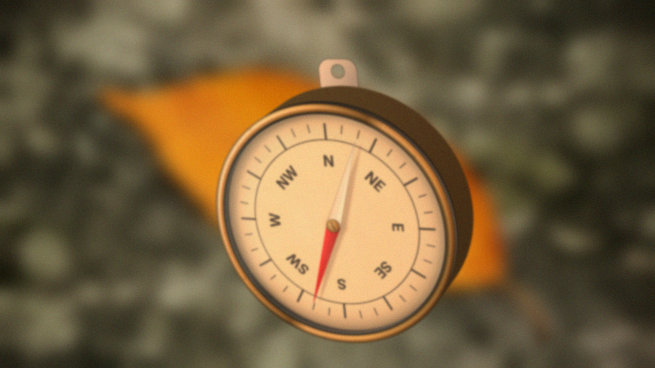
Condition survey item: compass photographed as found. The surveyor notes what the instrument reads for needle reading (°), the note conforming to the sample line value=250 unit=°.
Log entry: value=200 unit=°
